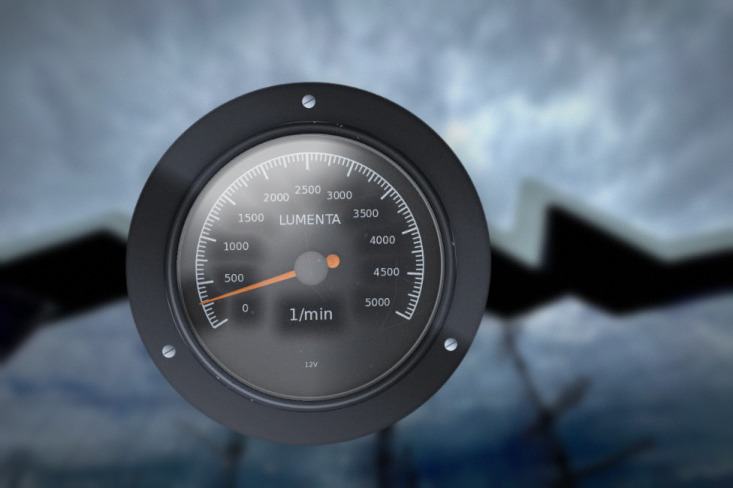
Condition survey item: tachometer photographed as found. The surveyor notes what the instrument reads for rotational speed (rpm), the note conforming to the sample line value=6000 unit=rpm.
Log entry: value=300 unit=rpm
